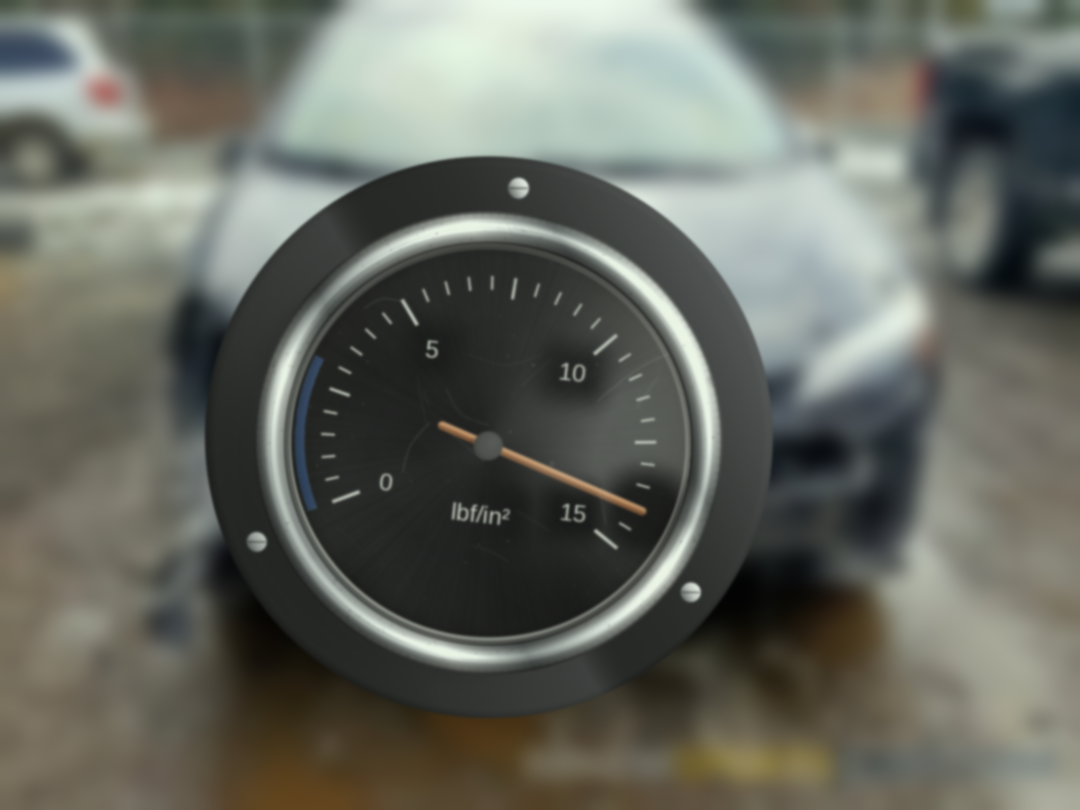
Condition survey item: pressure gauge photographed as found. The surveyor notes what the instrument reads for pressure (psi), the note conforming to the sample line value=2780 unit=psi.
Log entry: value=14 unit=psi
